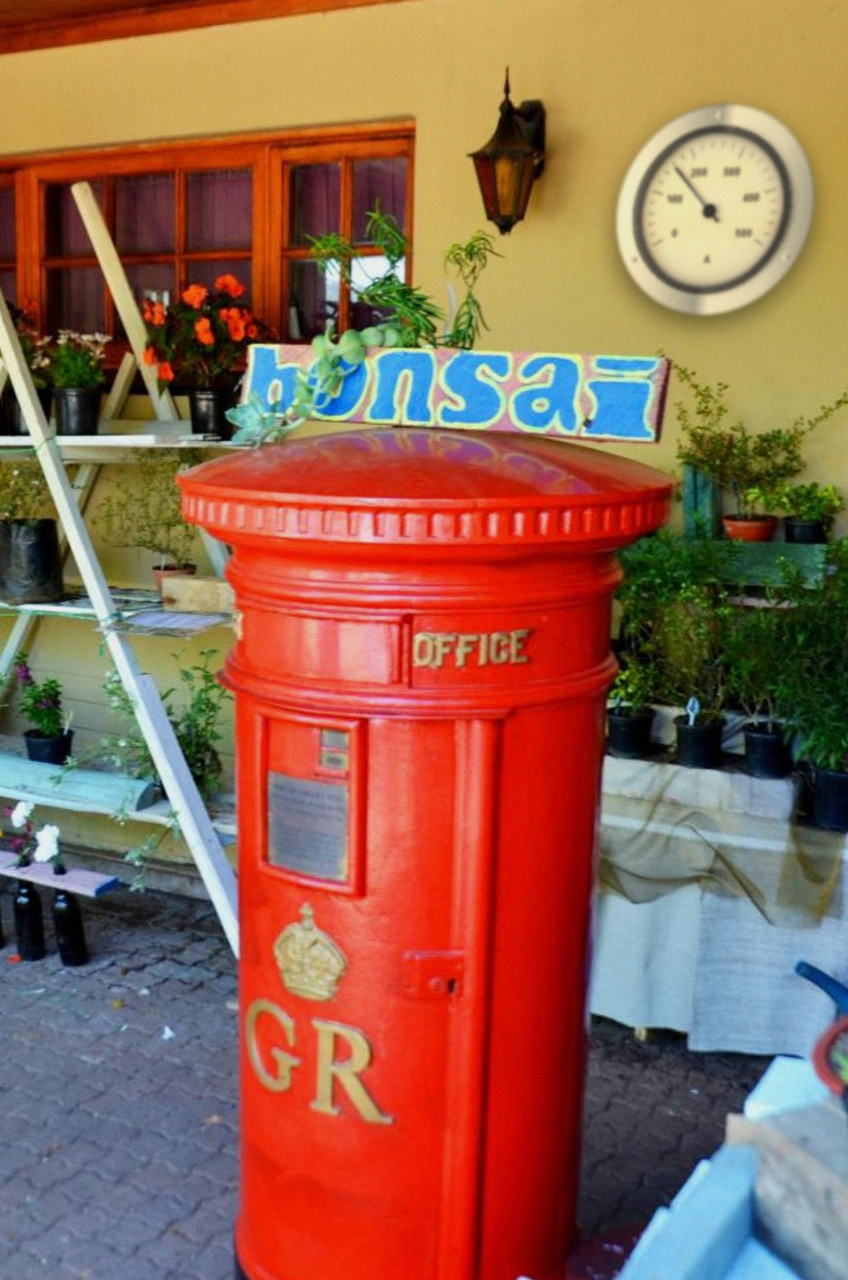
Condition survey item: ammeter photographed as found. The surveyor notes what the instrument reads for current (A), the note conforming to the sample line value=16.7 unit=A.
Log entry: value=160 unit=A
